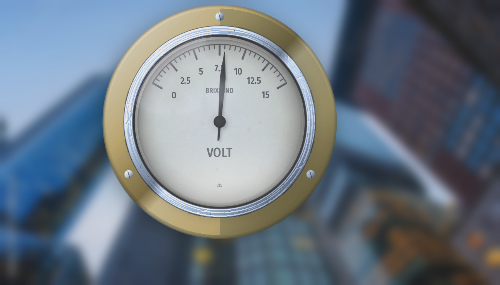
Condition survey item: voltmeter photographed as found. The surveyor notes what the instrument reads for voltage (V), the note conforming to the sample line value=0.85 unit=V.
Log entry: value=8 unit=V
